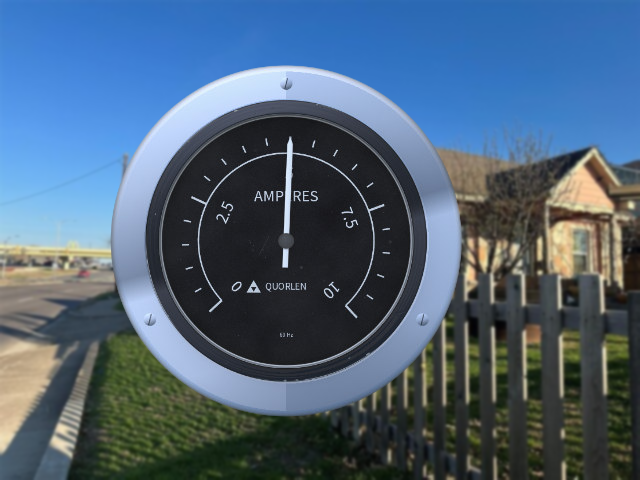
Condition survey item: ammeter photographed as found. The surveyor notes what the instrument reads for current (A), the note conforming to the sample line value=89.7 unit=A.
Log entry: value=5 unit=A
